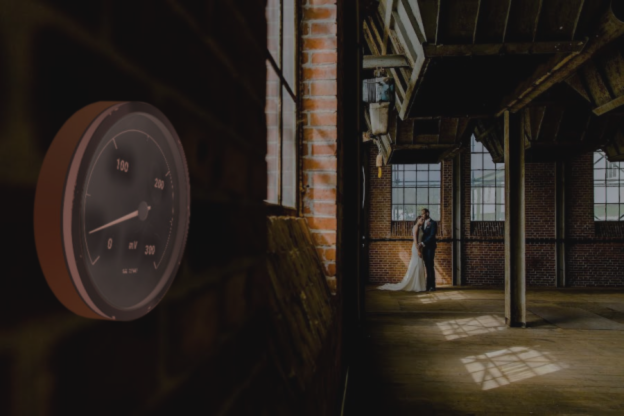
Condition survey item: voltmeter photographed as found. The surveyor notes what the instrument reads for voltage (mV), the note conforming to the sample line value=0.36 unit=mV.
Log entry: value=25 unit=mV
